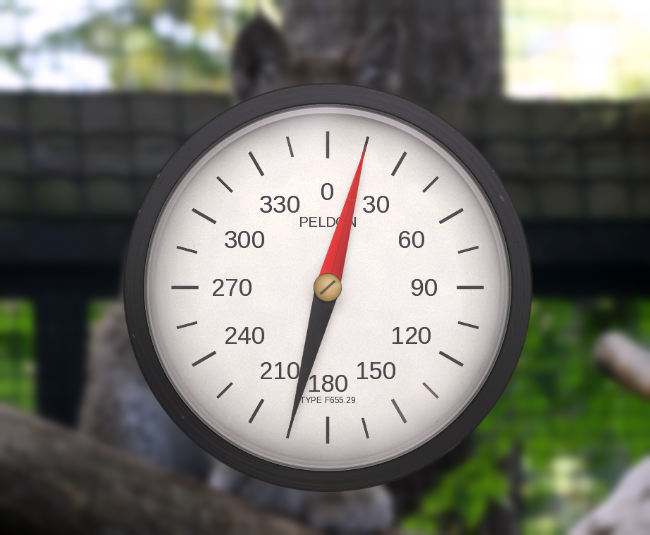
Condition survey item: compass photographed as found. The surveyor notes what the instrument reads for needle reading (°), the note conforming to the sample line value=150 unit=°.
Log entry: value=15 unit=°
